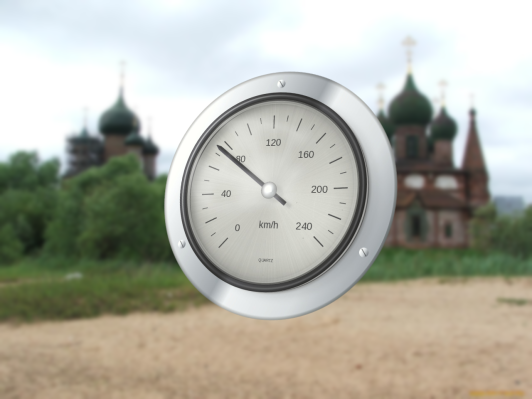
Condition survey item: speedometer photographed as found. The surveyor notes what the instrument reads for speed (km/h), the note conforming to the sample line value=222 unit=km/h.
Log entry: value=75 unit=km/h
